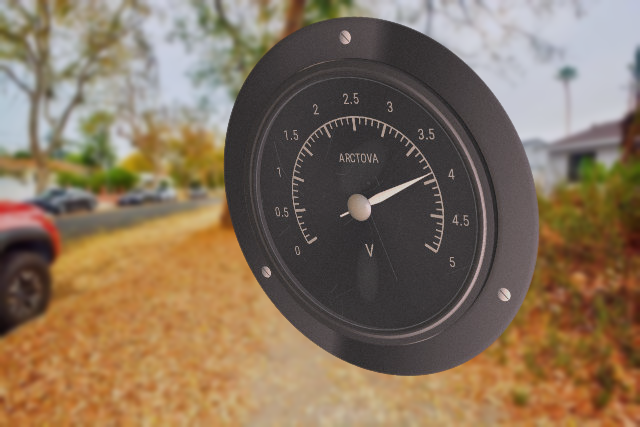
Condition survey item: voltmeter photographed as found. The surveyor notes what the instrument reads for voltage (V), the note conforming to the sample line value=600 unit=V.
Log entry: value=3.9 unit=V
